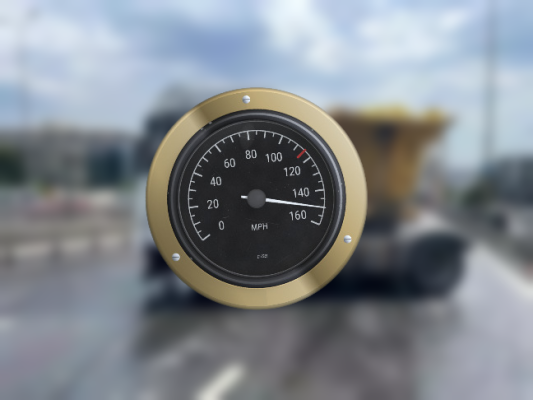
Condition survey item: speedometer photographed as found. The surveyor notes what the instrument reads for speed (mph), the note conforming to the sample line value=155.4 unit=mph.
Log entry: value=150 unit=mph
